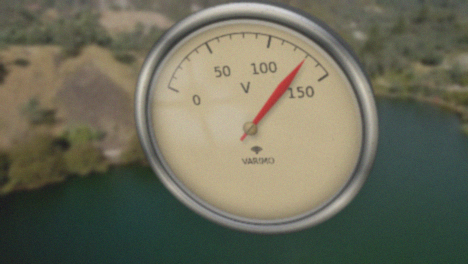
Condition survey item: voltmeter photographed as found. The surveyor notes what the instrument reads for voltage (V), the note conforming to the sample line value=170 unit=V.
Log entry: value=130 unit=V
